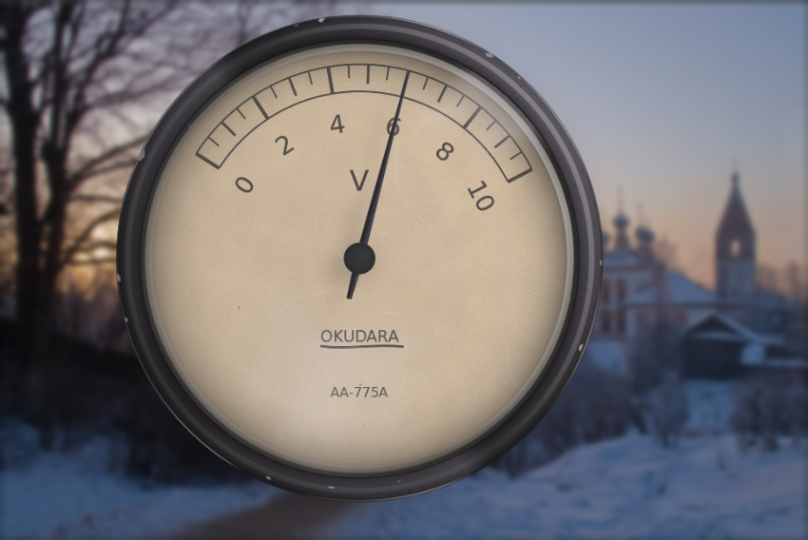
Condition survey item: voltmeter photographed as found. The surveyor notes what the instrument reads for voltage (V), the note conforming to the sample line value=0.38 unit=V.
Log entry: value=6 unit=V
